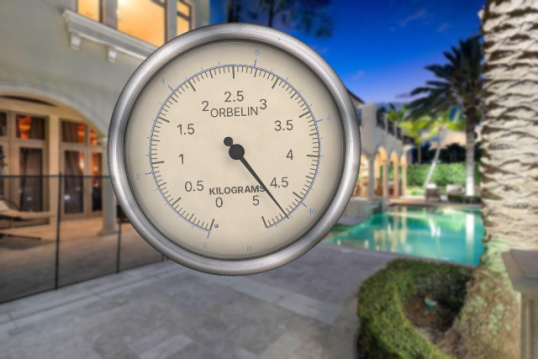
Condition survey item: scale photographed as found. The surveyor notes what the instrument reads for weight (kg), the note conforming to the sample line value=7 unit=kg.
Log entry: value=4.75 unit=kg
